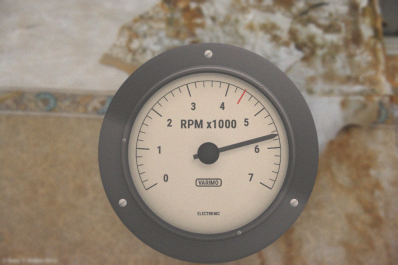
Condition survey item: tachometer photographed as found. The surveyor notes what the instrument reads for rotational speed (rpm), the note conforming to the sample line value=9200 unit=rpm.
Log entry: value=5700 unit=rpm
